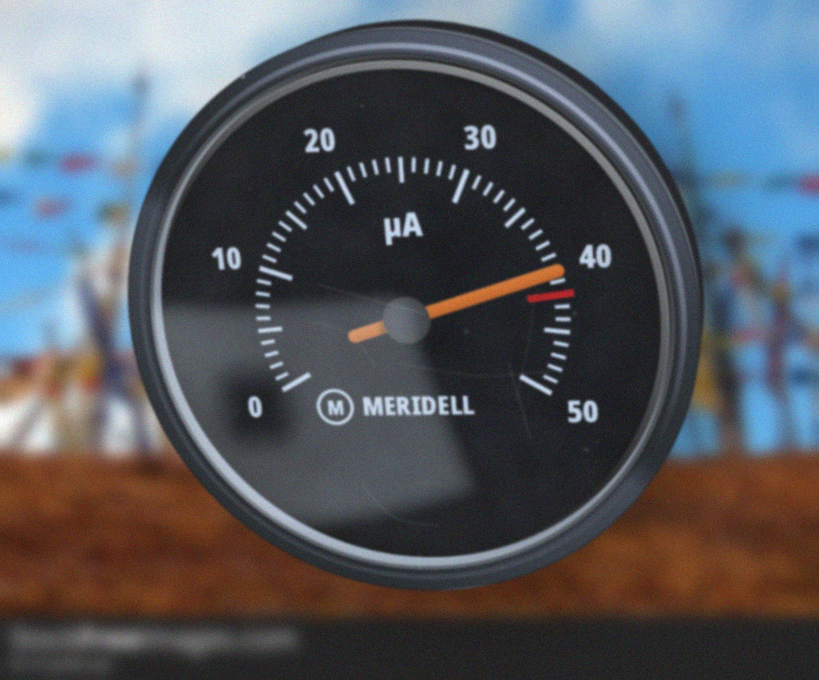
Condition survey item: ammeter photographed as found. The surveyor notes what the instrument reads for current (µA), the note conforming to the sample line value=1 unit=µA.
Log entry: value=40 unit=µA
